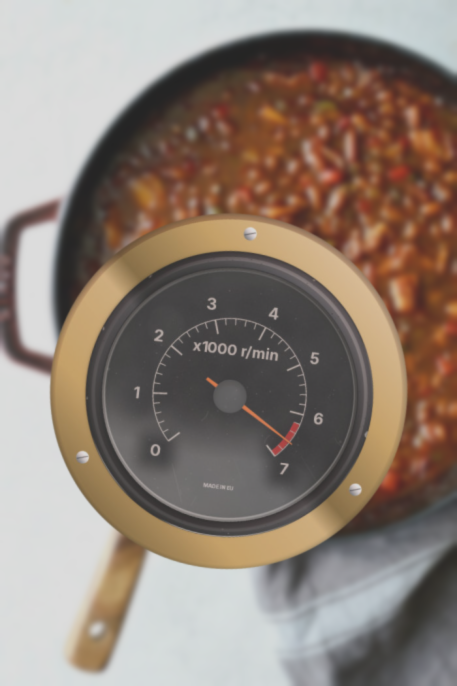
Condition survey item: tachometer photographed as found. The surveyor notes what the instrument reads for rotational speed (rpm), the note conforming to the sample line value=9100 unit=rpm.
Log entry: value=6600 unit=rpm
